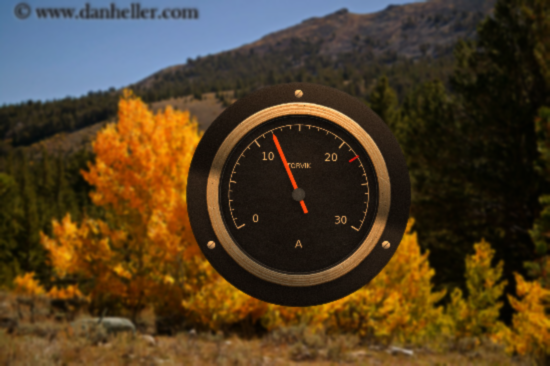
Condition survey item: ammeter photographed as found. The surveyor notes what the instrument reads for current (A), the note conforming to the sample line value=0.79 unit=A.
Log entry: value=12 unit=A
